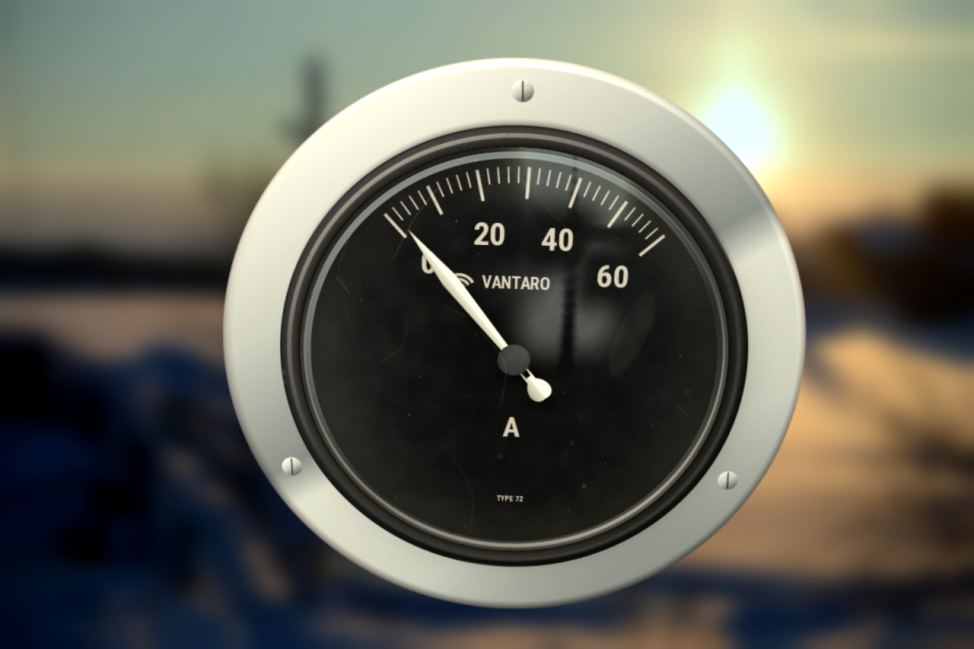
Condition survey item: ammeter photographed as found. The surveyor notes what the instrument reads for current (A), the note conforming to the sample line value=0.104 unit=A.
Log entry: value=2 unit=A
